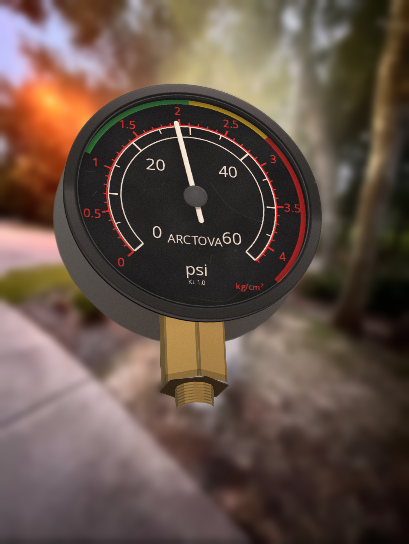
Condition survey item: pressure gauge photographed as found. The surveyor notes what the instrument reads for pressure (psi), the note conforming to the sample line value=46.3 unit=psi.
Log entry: value=27.5 unit=psi
